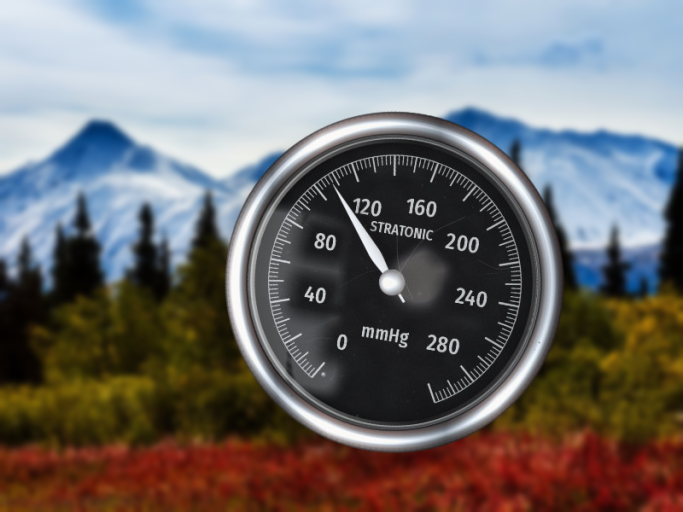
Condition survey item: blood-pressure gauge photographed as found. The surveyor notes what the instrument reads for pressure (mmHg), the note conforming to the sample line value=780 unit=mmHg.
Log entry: value=108 unit=mmHg
